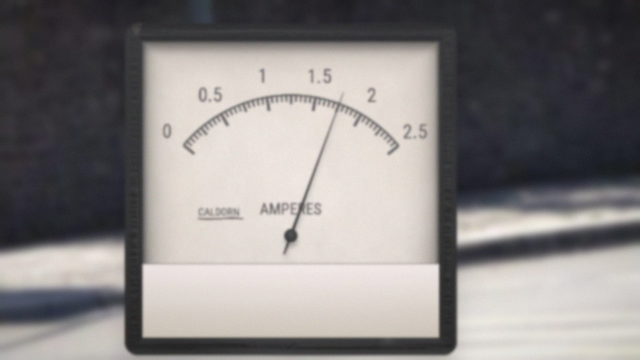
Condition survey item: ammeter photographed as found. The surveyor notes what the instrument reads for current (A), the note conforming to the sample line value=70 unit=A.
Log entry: value=1.75 unit=A
